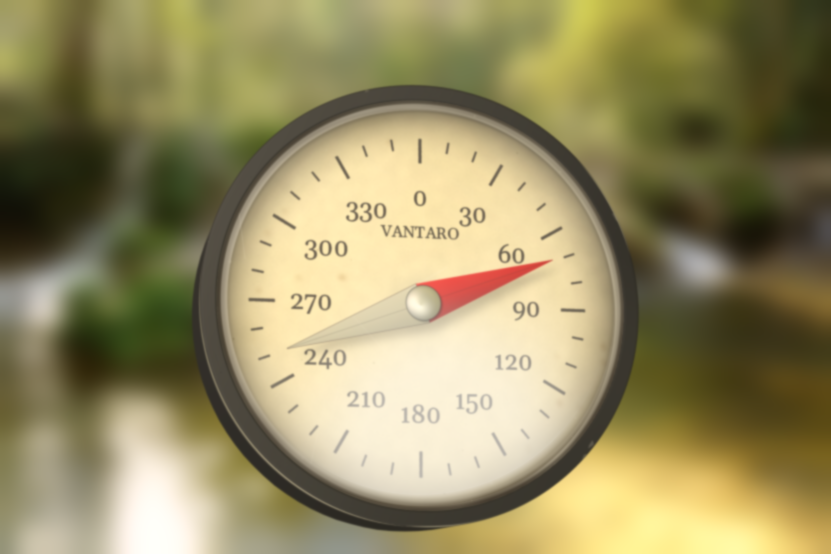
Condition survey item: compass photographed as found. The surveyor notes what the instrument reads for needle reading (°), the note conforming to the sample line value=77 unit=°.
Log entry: value=70 unit=°
